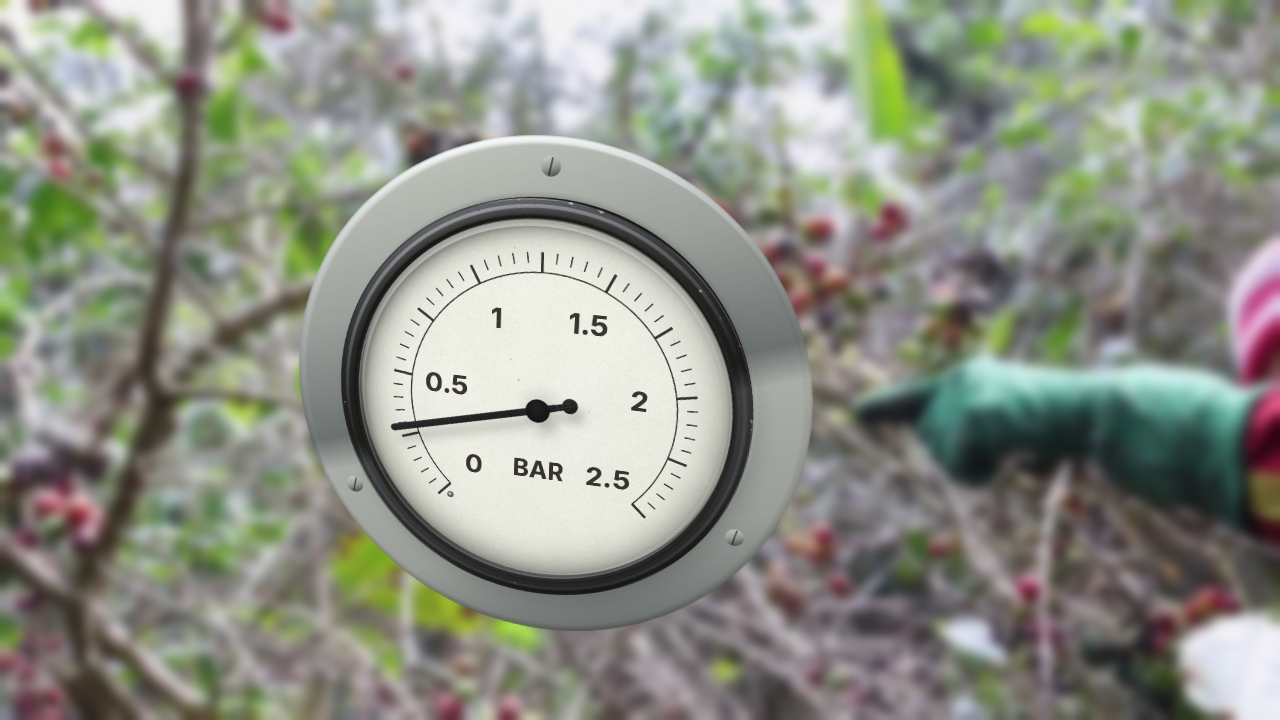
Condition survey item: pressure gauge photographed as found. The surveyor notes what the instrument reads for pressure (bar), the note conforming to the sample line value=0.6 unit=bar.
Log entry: value=0.3 unit=bar
